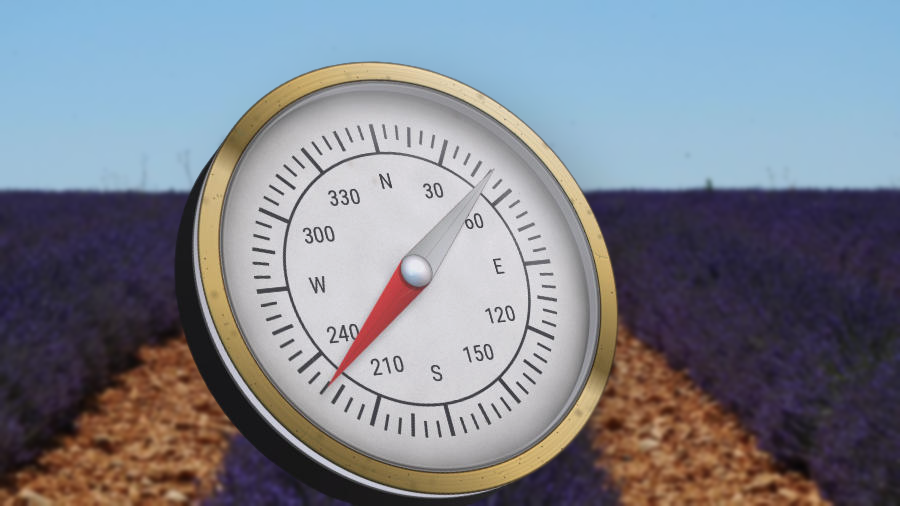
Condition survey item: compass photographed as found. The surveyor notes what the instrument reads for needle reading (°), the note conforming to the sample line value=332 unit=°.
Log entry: value=230 unit=°
